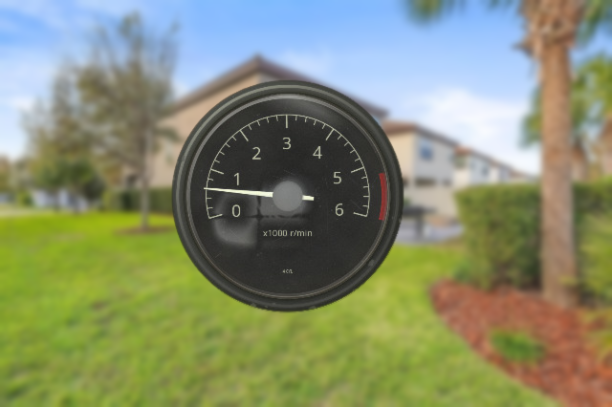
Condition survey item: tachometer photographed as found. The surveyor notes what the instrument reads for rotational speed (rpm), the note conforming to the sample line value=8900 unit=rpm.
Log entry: value=600 unit=rpm
